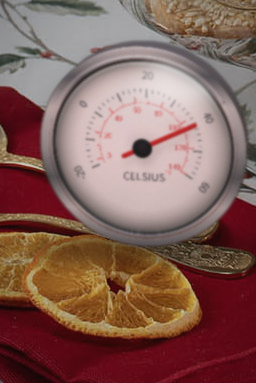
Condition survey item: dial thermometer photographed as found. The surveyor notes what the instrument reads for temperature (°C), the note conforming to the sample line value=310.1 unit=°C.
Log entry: value=40 unit=°C
